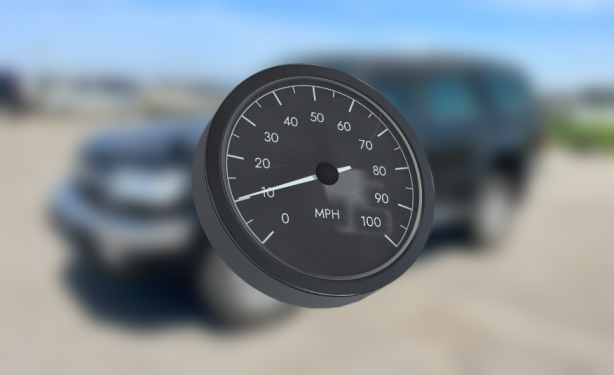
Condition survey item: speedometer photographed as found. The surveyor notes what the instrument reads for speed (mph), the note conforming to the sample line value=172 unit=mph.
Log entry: value=10 unit=mph
